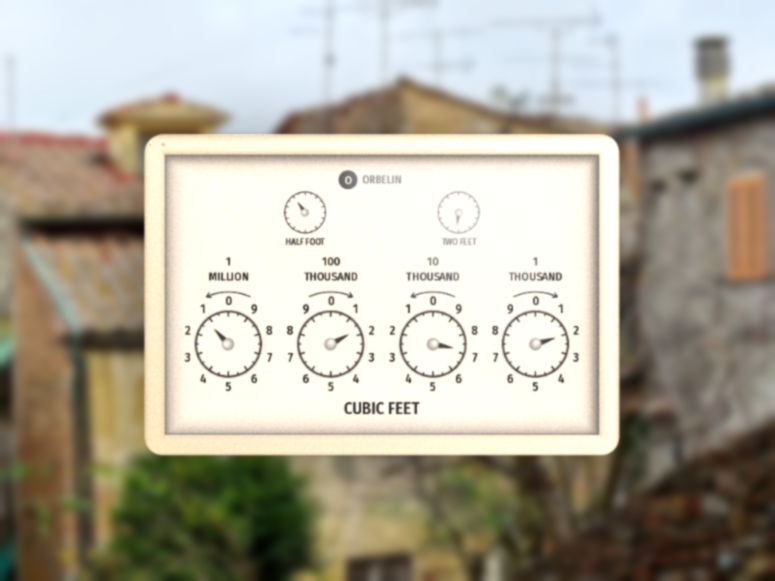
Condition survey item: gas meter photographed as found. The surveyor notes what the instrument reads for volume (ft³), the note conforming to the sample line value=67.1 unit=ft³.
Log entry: value=117200 unit=ft³
